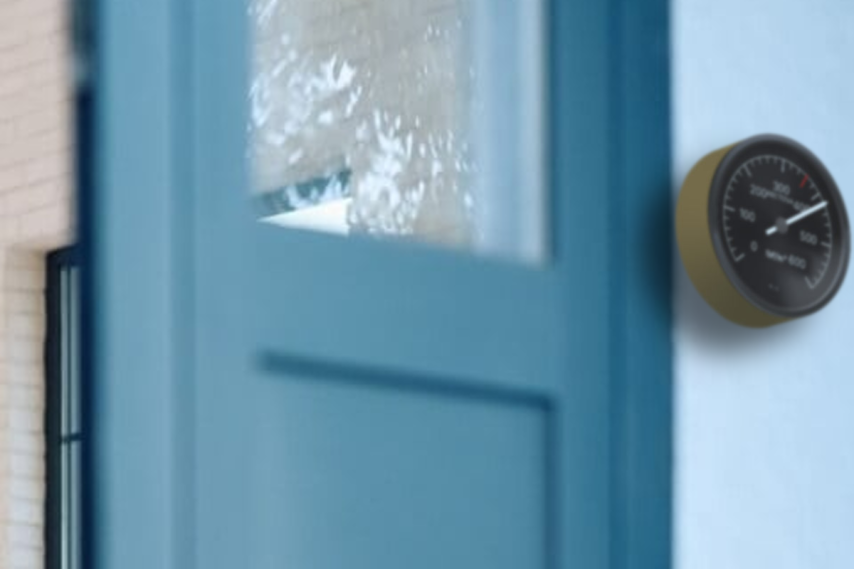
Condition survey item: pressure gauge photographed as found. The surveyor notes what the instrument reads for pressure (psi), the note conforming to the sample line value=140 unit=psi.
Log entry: value=420 unit=psi
